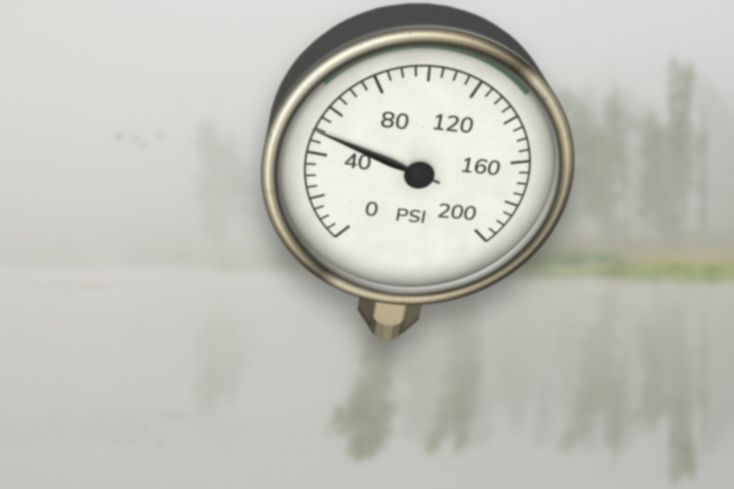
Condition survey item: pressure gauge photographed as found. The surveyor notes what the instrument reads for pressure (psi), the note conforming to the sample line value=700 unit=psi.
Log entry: value=50 unit=psi
